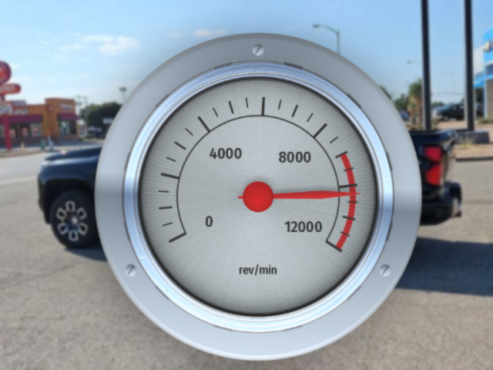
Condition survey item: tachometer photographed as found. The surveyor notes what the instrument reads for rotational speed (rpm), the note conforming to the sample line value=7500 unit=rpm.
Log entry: value=10250 unit=rpm
